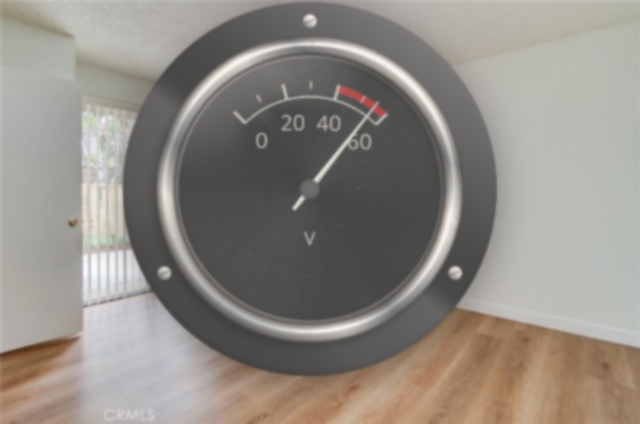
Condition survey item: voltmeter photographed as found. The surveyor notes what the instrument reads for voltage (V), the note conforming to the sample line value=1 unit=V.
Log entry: value=55 unit=V
